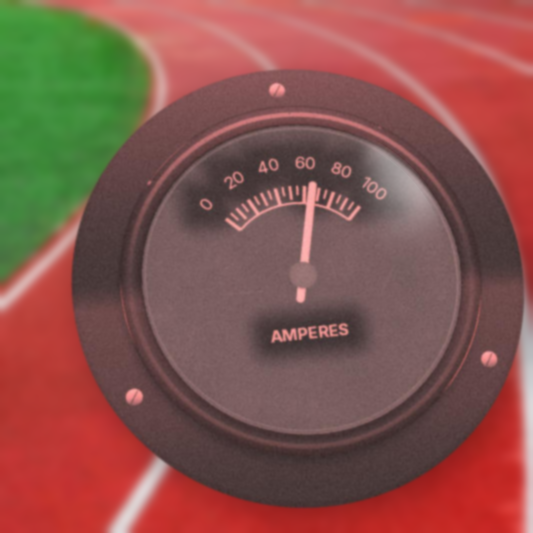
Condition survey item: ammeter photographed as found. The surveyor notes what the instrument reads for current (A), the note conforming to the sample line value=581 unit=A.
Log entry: value=65 unit=A
